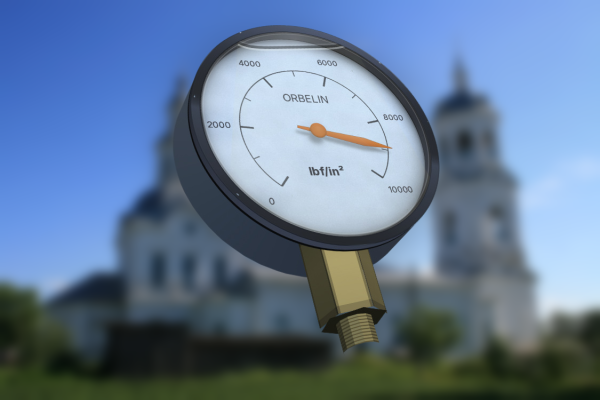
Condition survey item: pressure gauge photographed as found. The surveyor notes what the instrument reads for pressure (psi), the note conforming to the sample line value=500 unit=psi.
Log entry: value=9000 unit=psi
